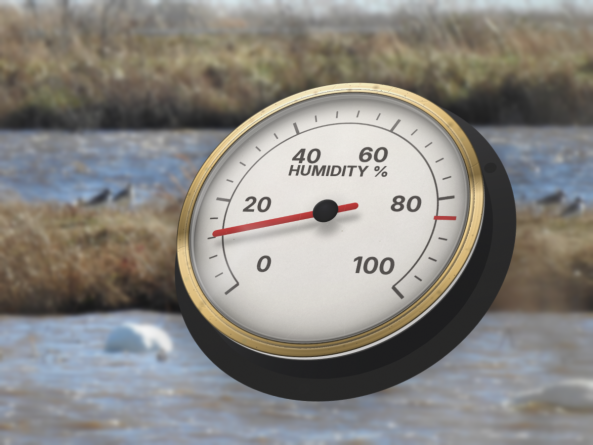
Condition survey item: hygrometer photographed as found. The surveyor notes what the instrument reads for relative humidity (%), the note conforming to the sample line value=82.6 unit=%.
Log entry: value=12 unit=%
